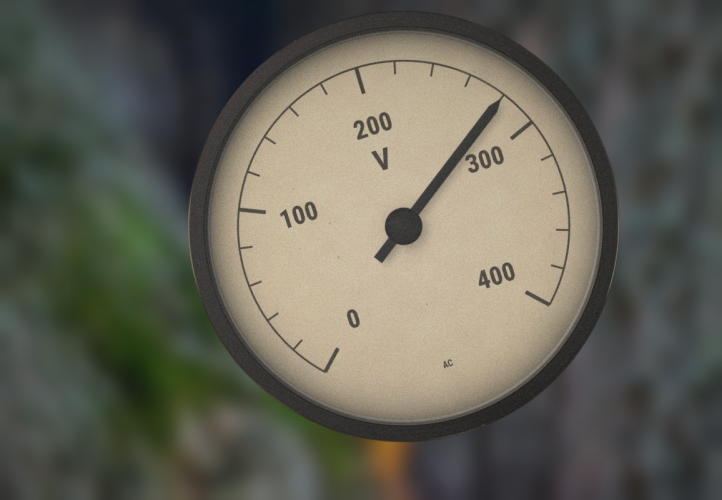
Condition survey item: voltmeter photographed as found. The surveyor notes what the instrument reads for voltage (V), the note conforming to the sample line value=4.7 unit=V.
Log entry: value=280 unit=V
